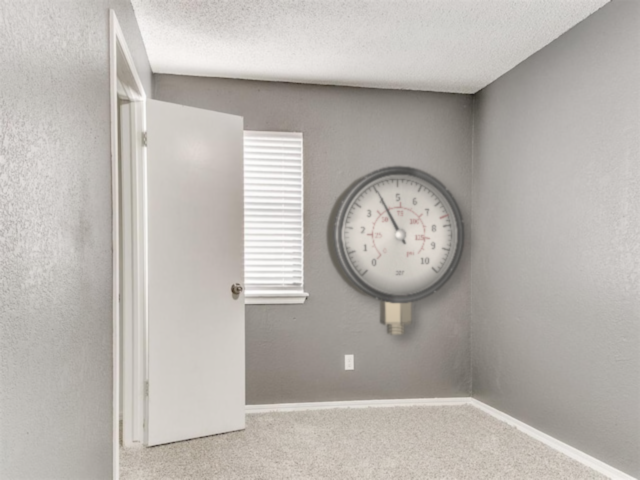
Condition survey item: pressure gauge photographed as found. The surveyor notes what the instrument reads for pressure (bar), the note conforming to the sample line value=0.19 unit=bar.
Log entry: value=4 unit=bar
